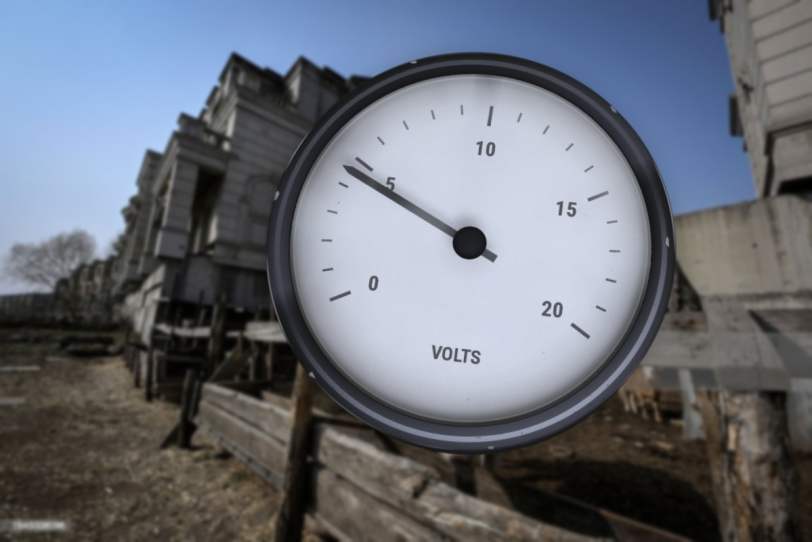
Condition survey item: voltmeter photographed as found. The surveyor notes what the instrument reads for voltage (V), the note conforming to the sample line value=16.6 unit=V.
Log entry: value=4.5 unit=V
